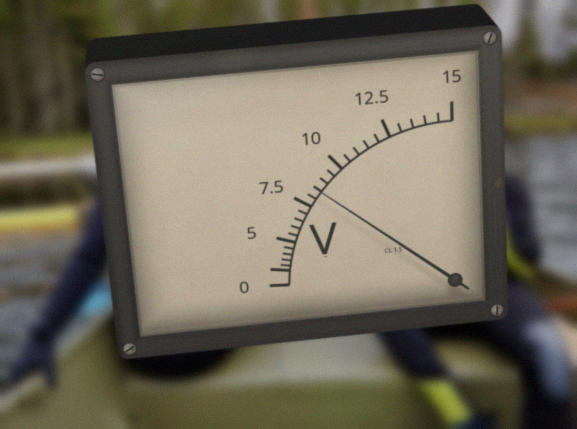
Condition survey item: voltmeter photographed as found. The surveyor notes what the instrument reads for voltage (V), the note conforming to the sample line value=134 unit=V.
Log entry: value=8.5 unit=V
